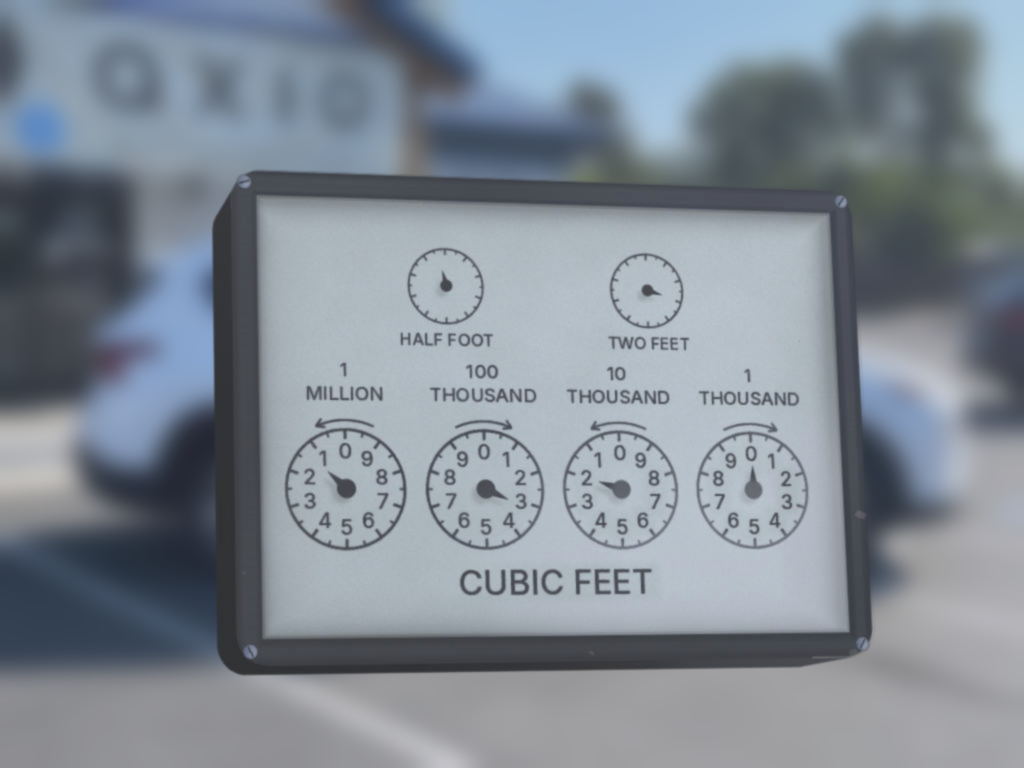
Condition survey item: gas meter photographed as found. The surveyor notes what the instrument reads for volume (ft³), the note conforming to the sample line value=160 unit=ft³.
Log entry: value=132000 unit=ft³
